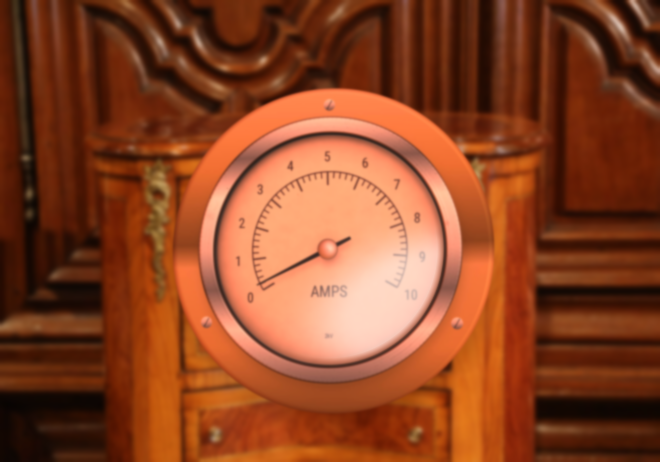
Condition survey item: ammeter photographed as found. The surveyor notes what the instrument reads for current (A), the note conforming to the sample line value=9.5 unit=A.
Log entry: value=0.2 unit=A
